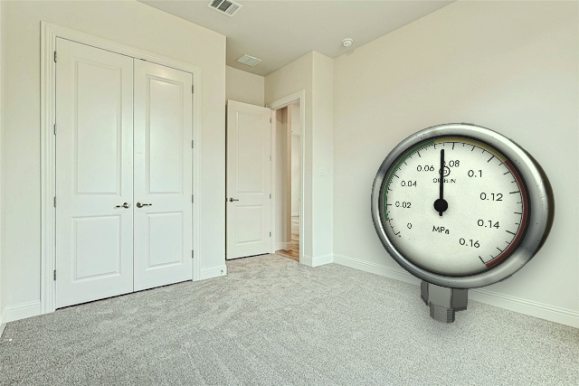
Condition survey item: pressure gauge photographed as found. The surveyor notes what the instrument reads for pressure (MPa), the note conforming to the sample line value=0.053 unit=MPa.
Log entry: value=0.075 unit=MPa
